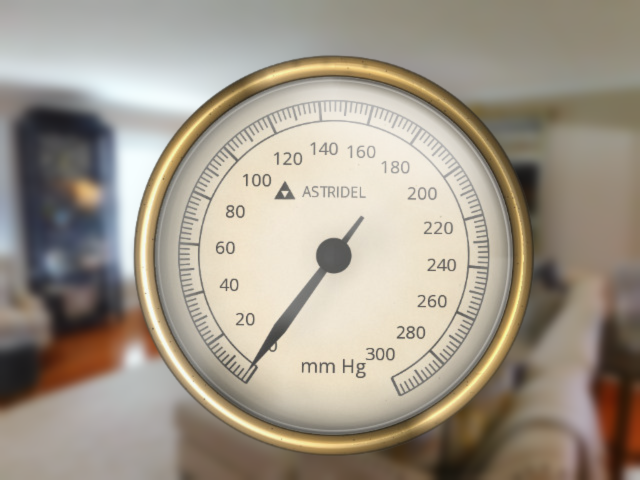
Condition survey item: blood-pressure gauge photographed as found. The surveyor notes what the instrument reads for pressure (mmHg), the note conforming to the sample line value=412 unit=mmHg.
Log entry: value=2 unit=mmHg
